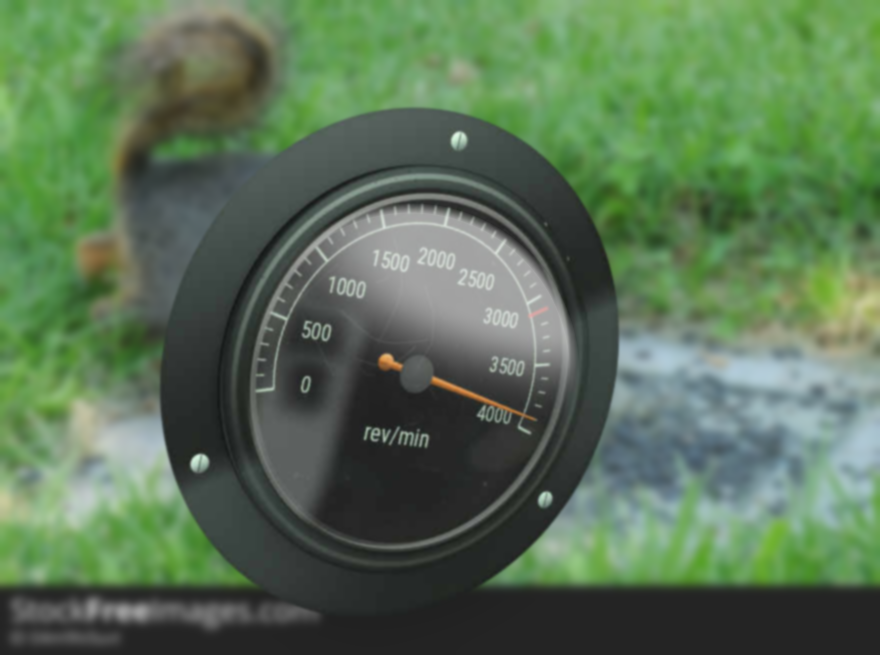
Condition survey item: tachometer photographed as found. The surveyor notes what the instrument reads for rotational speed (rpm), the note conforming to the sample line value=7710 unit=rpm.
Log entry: value=3900 unit=rpm
